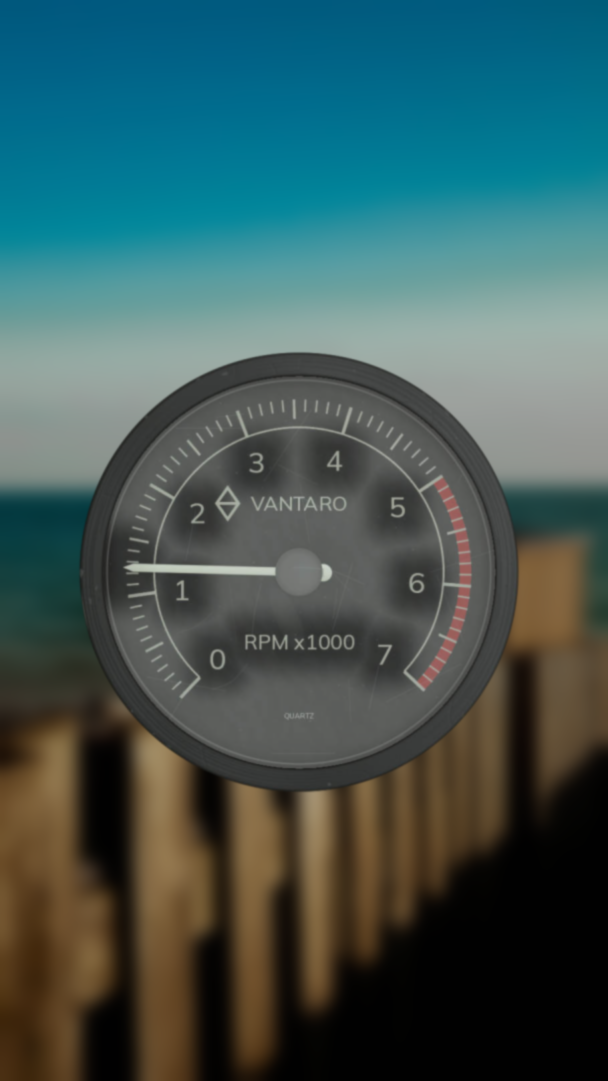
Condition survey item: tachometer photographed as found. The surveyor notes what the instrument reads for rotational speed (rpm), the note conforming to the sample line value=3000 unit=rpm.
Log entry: value=1250 unit=rpm
